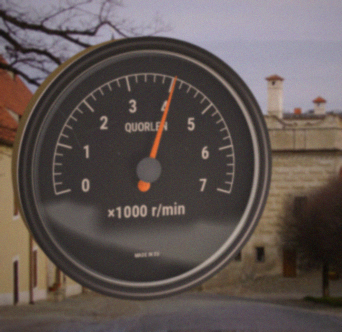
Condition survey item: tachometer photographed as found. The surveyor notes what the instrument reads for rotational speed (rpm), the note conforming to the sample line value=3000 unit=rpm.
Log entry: value=4000 unit=rpm
